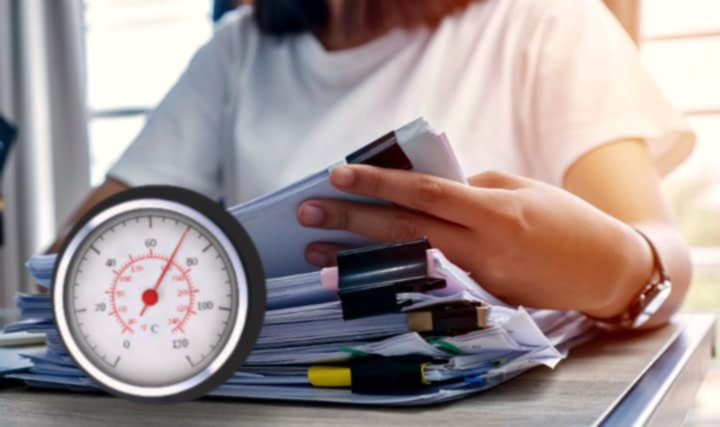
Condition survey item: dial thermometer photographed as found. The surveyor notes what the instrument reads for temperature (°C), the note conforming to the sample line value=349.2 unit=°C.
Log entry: value=72 unit=°C
